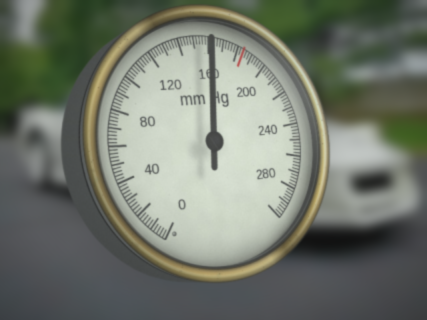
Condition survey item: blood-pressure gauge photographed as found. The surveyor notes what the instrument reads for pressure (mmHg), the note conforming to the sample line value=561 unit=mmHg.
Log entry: value=160 unit=mmHg
